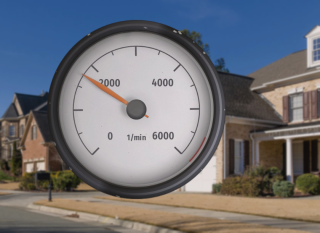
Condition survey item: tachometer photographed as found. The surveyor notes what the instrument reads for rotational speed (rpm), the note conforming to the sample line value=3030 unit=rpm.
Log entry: value=1750 unit=rpm
